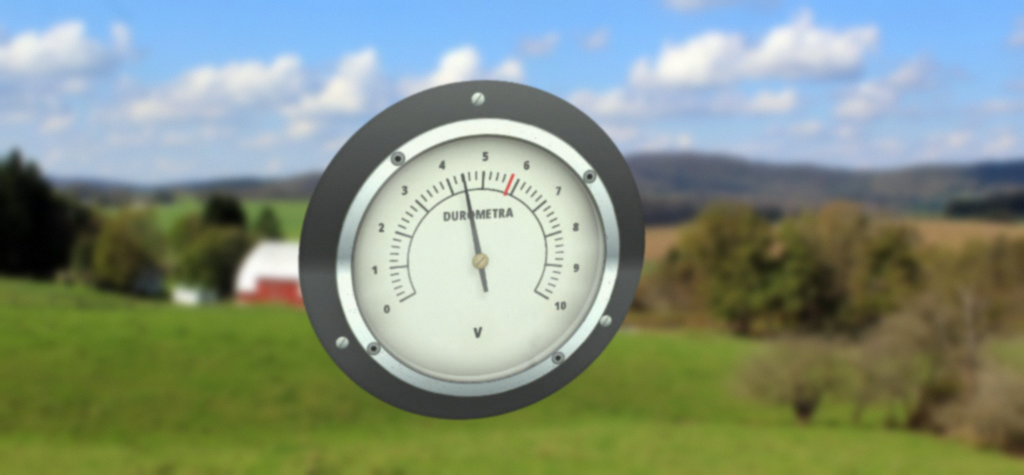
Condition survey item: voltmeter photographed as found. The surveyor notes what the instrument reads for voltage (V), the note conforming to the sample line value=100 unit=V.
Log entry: value=4.4 unit=V
